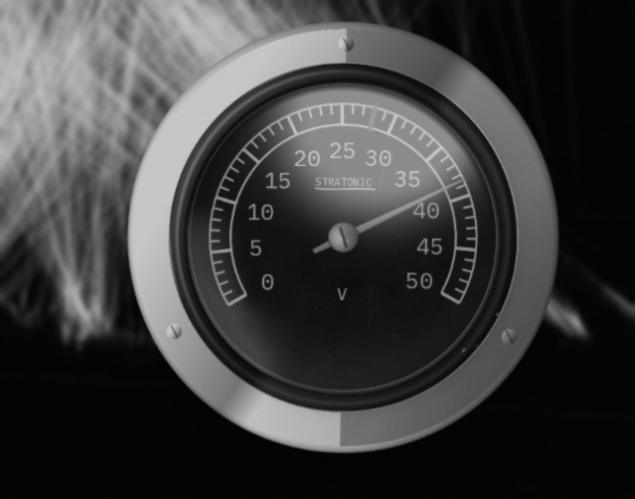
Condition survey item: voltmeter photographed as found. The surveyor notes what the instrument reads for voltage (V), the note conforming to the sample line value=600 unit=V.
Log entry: value=38.5 unit=V
